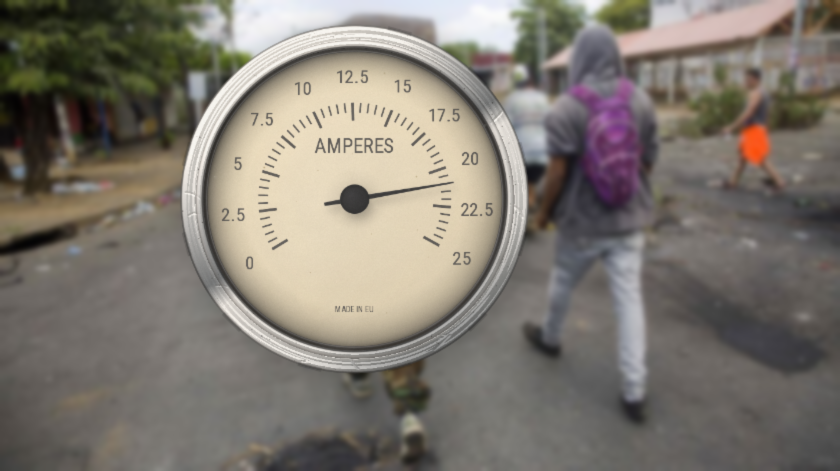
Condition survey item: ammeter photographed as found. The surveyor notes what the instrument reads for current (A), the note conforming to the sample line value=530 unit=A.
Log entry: value=21 unit=A
